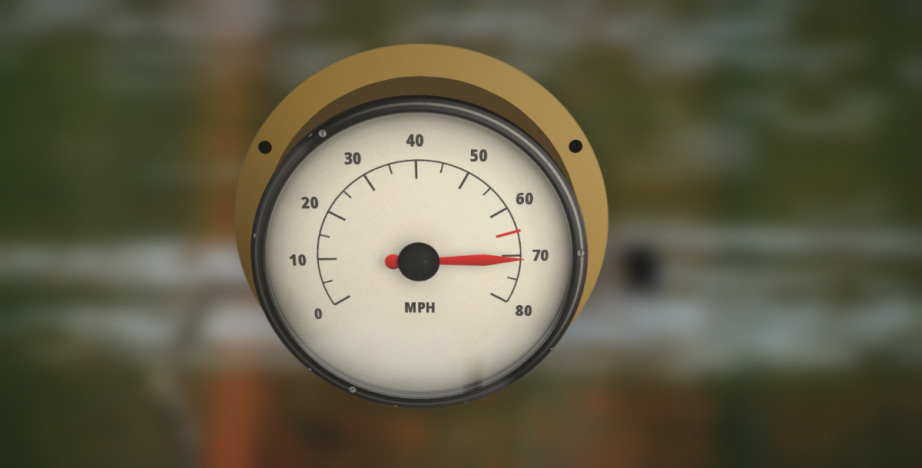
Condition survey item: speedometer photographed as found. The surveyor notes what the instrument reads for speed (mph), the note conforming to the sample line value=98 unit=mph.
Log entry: value=70 unit=mph
